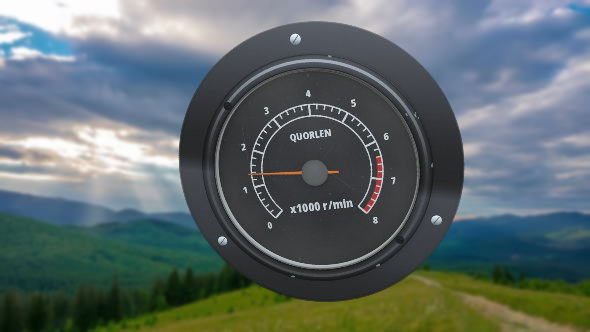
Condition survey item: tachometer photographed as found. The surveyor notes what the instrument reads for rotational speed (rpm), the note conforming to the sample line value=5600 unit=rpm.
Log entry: value=1400 unit=rpm
